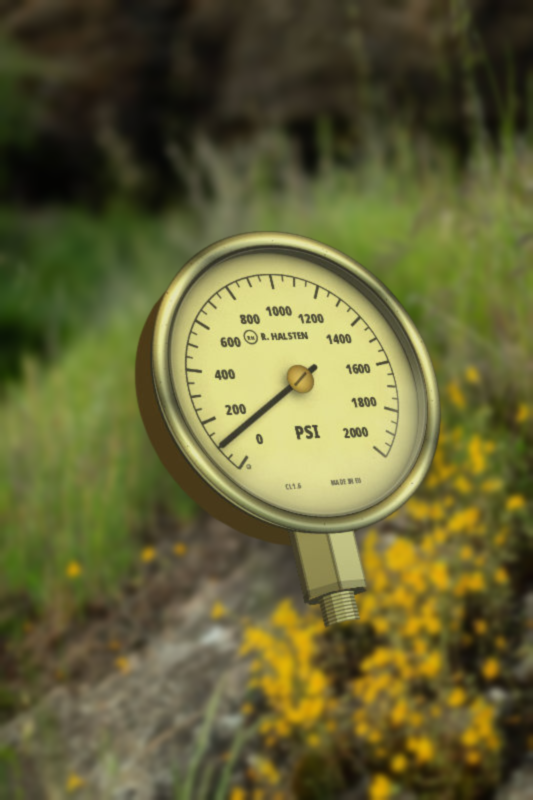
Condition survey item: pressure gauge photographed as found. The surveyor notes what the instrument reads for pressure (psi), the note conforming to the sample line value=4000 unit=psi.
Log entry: value=100 unit=psi
